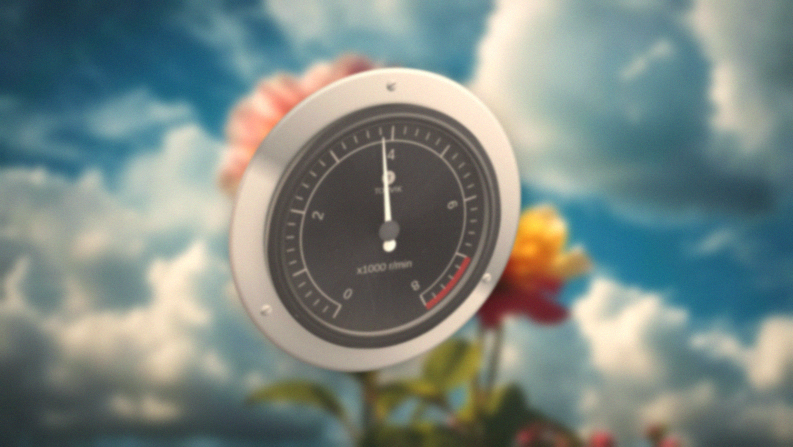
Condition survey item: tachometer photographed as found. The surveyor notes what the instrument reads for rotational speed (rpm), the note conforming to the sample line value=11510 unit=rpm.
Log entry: value=3800 unit=rpm
